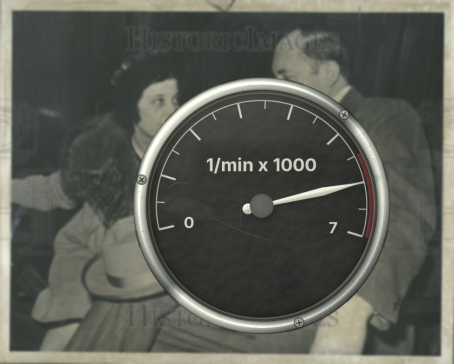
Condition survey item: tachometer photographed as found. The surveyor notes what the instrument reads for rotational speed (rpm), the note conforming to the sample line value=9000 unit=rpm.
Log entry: value=6000 unit=rpm
